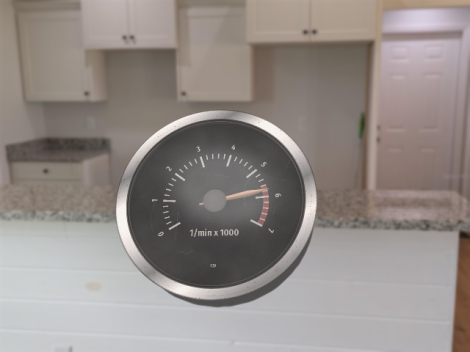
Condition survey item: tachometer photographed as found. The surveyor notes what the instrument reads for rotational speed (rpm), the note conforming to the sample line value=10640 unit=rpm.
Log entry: value=5800 unit=rpm
